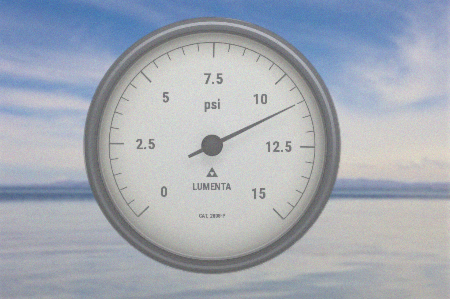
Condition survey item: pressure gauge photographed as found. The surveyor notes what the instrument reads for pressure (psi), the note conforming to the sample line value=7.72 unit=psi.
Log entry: value=11 unit=psi
